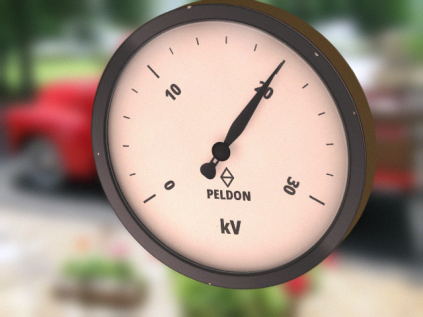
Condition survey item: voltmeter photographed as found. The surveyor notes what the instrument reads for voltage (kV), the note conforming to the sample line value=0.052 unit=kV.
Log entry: value=20 unit=kV
